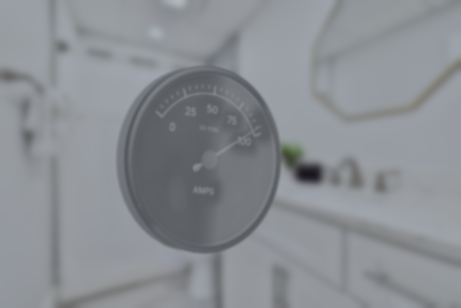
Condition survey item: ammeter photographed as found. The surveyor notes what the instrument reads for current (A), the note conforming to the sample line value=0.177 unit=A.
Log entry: value=95 unit=A
